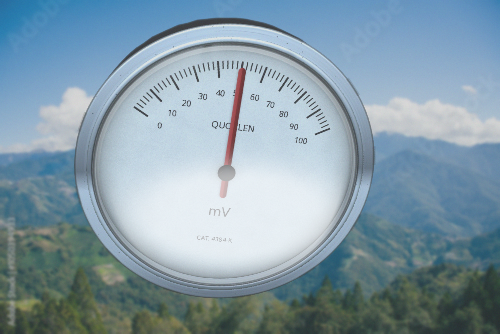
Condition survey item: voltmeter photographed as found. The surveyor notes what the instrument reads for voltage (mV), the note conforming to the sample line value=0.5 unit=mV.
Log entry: value=50 unit=mV
